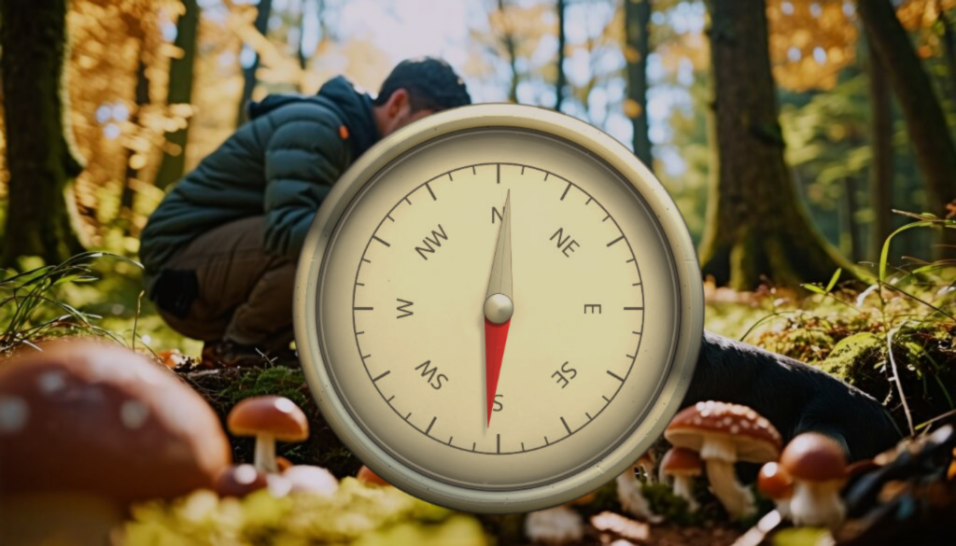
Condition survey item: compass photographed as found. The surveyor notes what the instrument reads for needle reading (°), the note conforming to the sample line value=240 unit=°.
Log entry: value=185 unit=°
